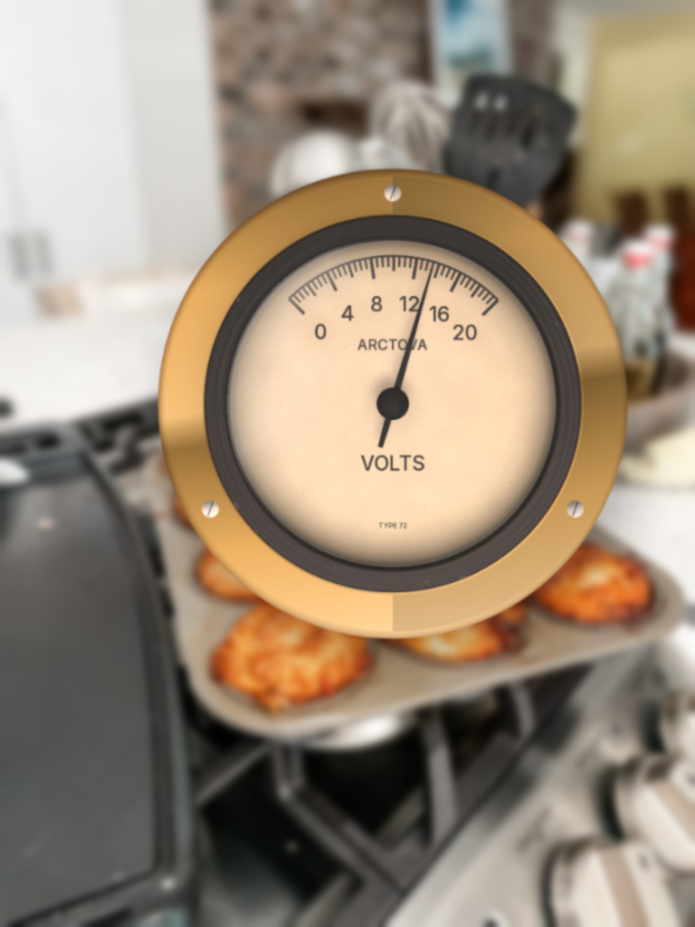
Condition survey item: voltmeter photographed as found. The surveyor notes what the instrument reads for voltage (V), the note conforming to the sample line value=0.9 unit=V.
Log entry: value=13.5 unit=V
